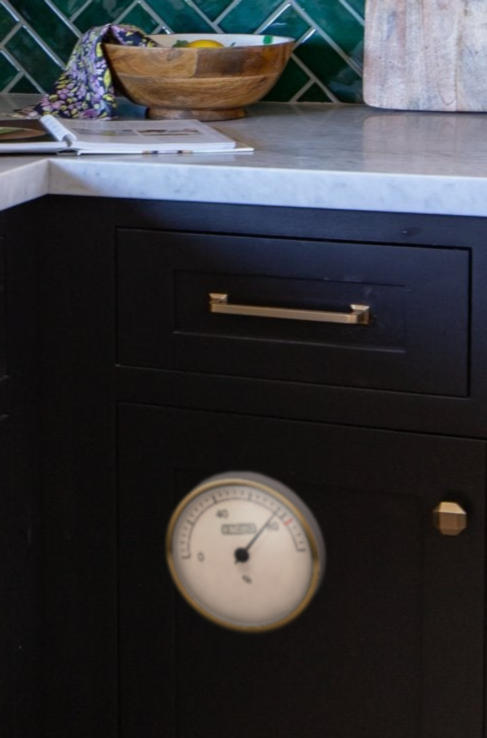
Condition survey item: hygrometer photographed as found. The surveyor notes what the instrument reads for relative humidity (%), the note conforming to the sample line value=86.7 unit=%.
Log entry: value=76 unit=%
